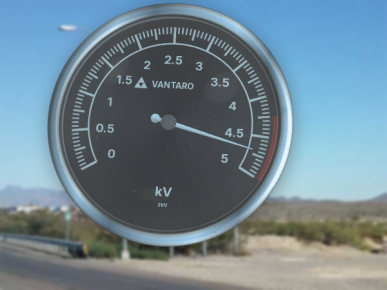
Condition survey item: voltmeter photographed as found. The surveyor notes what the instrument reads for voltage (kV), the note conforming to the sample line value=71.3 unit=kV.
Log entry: value=4.7 unit=kV
